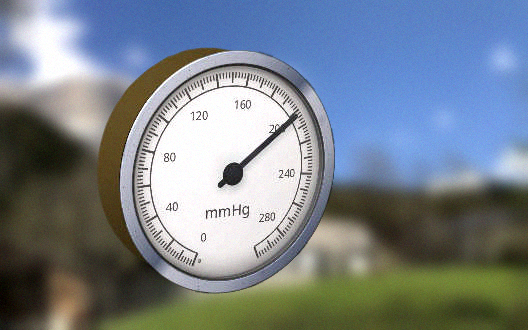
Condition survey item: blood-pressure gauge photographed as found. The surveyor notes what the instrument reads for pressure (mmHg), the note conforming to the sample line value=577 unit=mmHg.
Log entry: value=200 unit=mmHg
